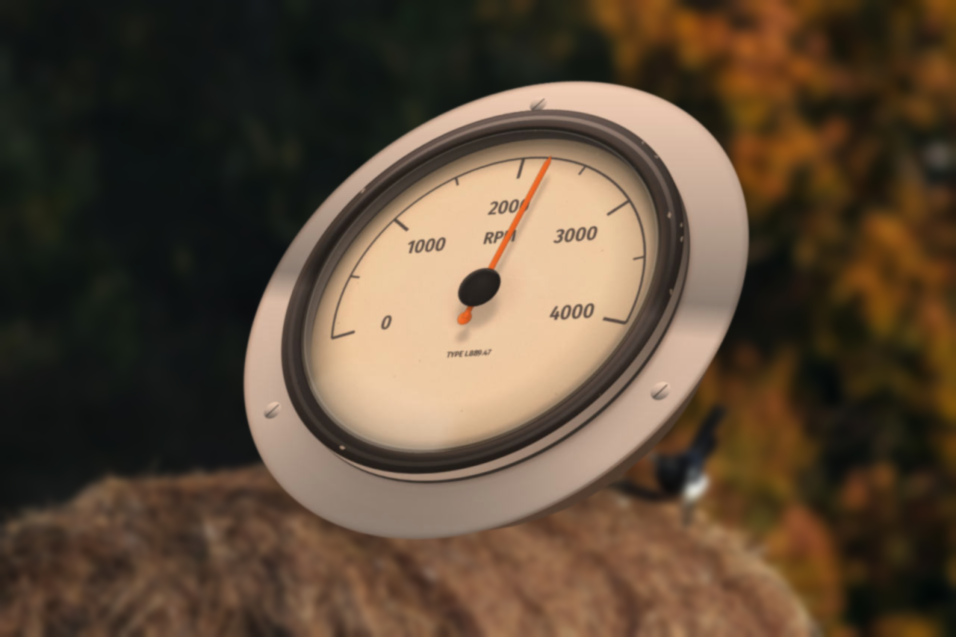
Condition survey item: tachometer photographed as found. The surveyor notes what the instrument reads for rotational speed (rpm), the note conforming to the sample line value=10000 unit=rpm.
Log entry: value=2250 unit=rpm
